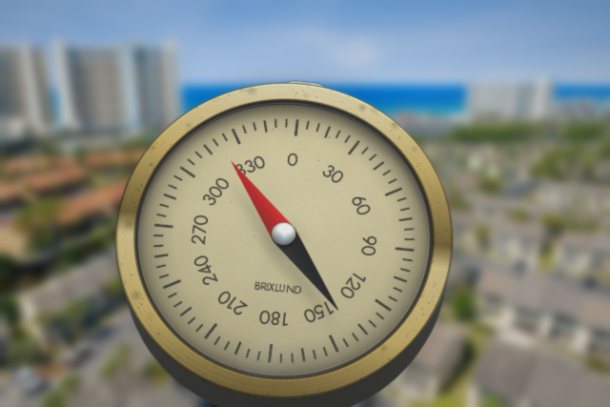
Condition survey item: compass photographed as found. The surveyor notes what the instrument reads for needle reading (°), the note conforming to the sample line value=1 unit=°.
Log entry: value=320 unit=°
